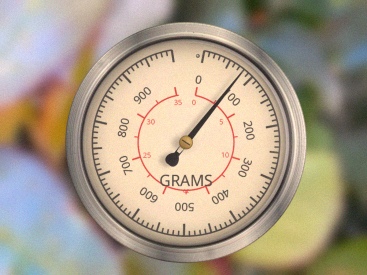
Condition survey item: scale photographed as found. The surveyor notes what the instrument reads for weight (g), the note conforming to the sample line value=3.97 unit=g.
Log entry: value=80 unit=g
